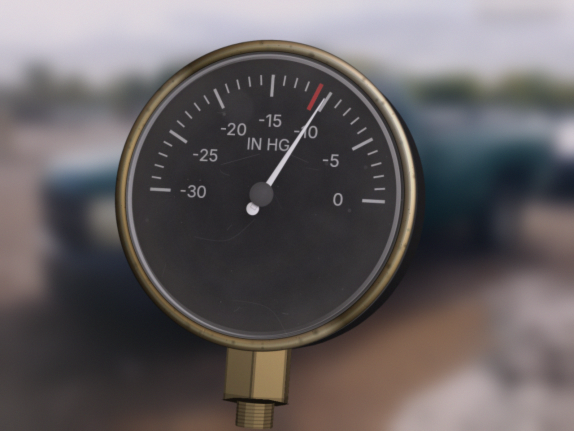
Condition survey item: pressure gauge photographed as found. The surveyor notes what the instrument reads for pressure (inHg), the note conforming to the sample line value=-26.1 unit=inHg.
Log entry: value=-10 unit=inHg
